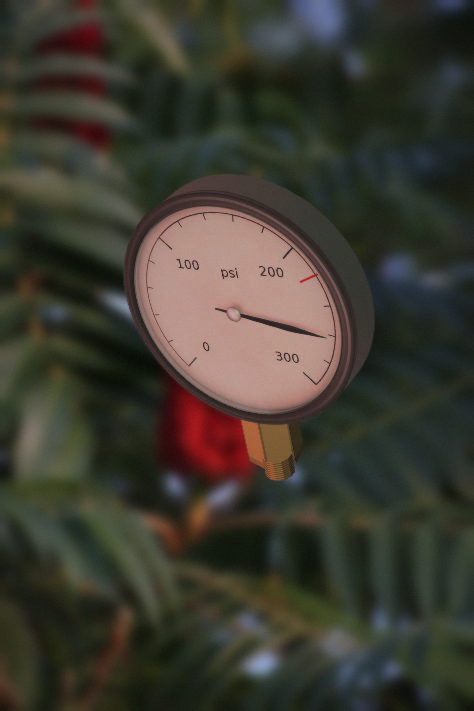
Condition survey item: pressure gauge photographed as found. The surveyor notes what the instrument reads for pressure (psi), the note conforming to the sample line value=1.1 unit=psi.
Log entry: value=260 unit=psi
